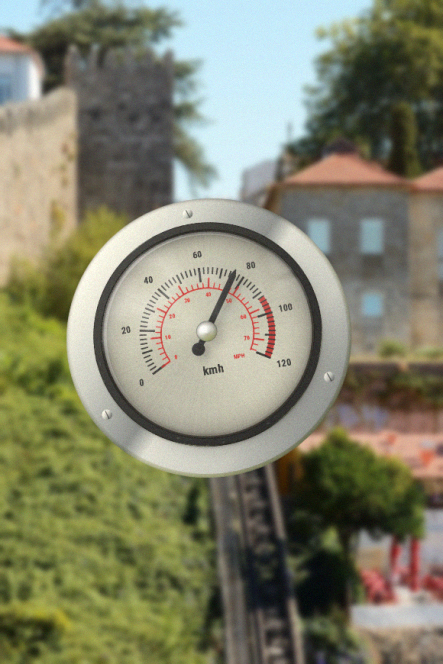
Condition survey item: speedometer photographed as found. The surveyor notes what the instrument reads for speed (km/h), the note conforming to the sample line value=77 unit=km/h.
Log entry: value=76 unit=km/h
